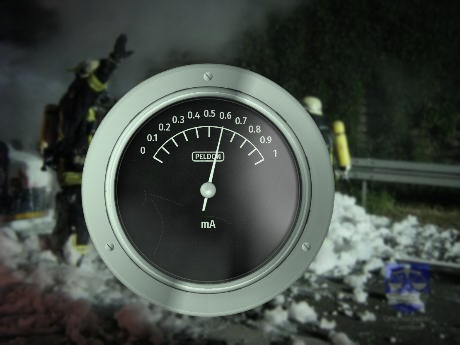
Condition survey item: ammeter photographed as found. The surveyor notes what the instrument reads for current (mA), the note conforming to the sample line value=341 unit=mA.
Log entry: value=0.6 unit=mA
